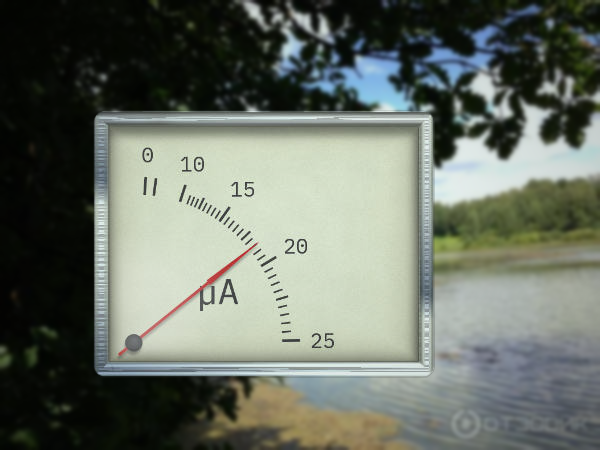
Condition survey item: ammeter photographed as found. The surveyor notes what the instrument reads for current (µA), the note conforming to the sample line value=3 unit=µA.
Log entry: value=18.5 unit=µA
